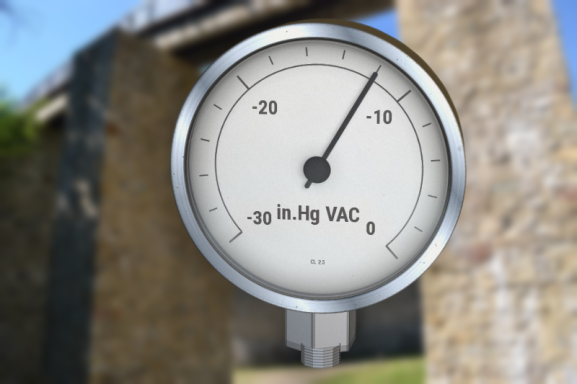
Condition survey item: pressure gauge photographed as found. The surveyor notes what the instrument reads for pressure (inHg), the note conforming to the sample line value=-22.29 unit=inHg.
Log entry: value=-12 unit=inHg
